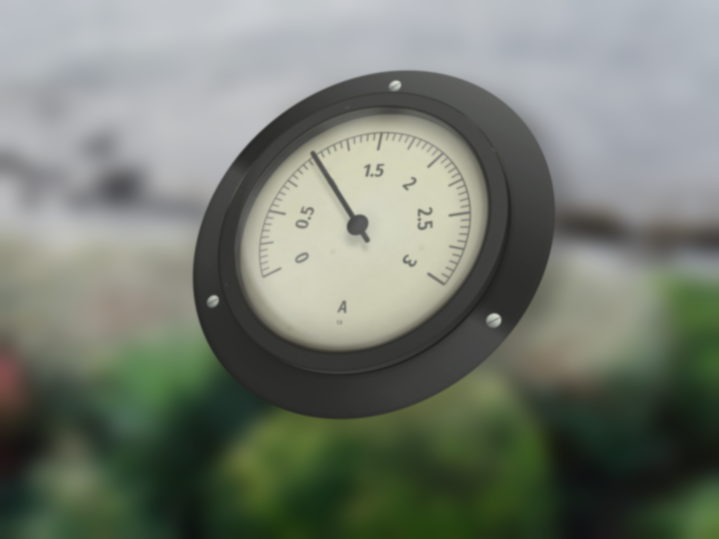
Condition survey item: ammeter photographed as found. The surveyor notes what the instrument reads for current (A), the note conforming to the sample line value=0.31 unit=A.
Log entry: value=1 unit=A
